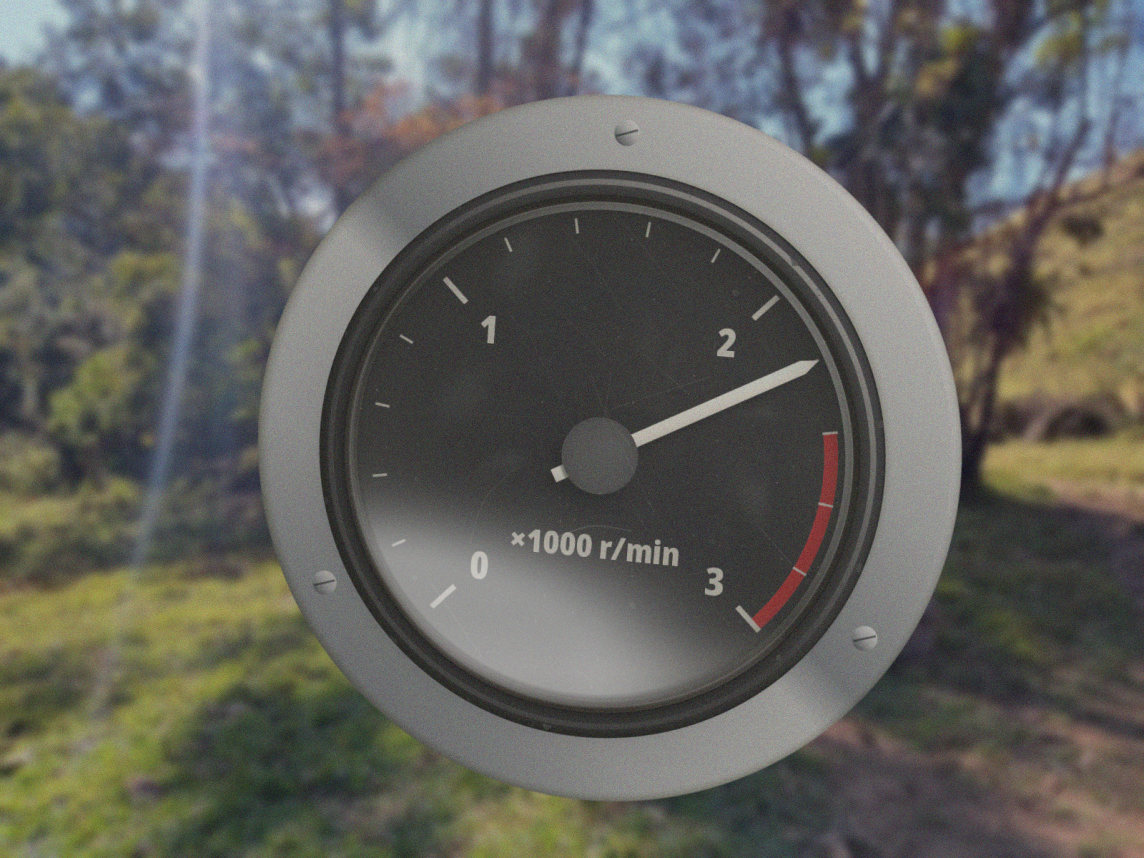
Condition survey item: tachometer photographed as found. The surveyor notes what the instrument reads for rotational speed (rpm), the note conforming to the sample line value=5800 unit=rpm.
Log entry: value=2200 unit=rpm
